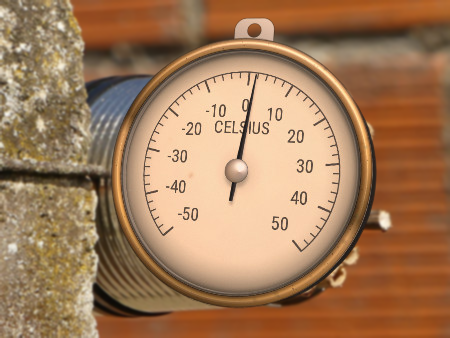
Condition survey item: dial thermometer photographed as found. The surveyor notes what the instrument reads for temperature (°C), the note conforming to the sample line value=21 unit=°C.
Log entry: value=2 unit=°C
